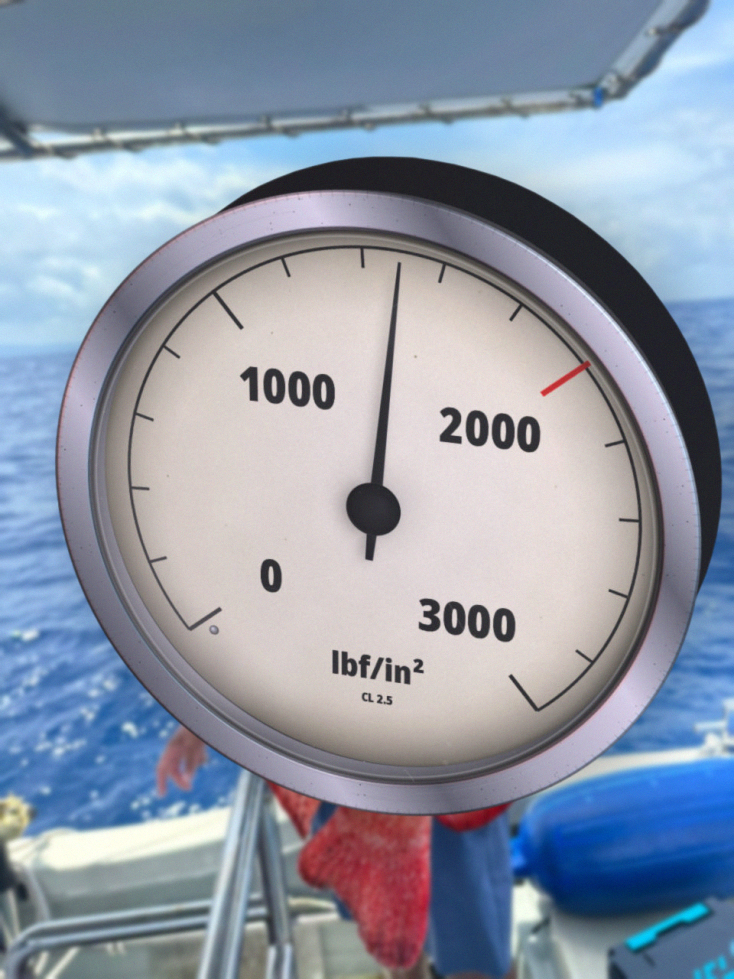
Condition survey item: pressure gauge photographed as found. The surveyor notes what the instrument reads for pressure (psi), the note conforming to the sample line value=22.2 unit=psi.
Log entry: value=1500 unit=psi
